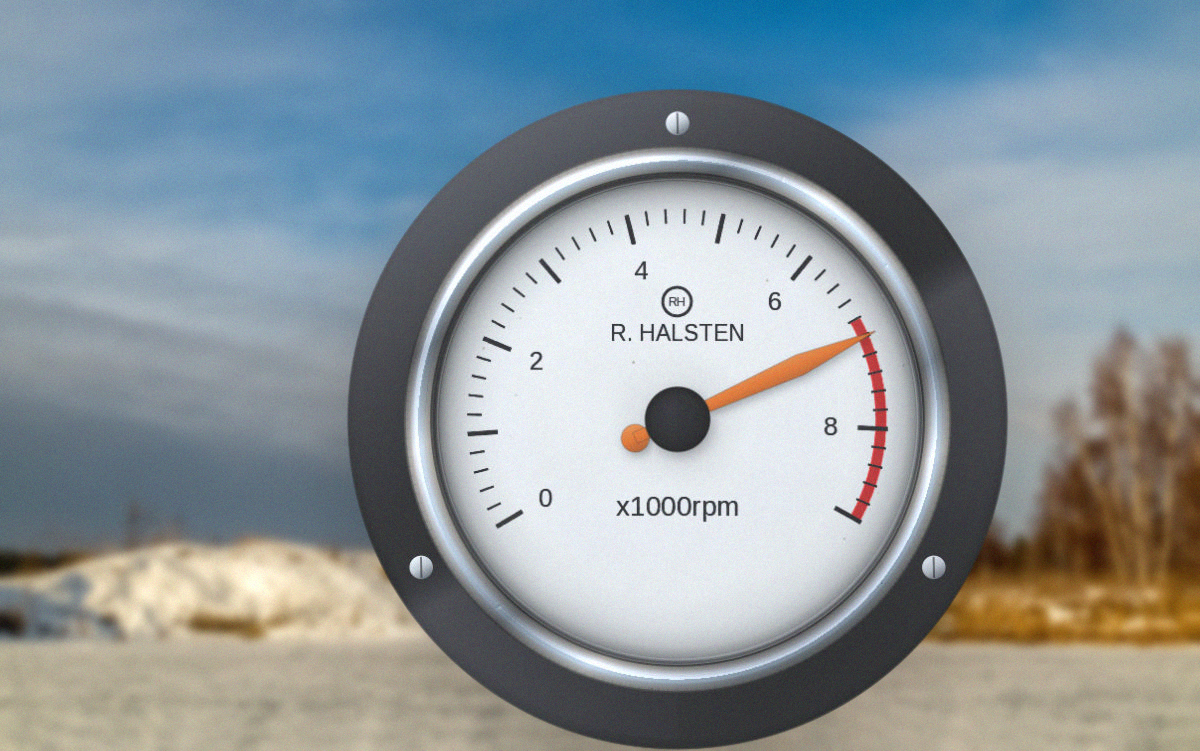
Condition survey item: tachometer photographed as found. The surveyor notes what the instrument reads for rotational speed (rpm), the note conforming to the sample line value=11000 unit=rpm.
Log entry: value=7000 unit=rpm
